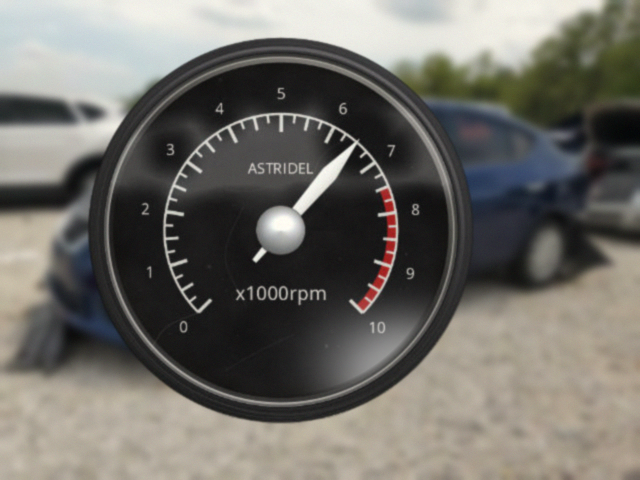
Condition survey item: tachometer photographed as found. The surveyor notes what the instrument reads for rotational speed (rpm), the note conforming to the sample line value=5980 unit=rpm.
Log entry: value=6500 unit=rpm
